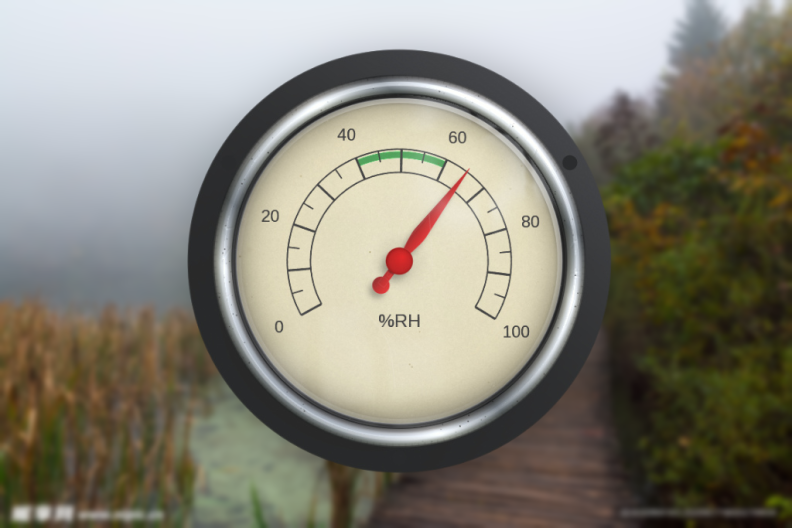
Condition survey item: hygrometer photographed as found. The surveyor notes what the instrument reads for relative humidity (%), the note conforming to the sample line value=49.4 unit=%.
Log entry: value=65 unit=%
